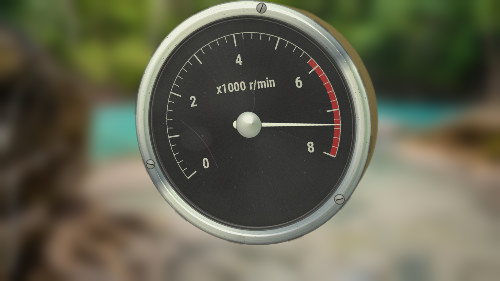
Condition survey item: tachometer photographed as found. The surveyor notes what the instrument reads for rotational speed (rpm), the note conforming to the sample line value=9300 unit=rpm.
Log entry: value=7300 unit=rpm
